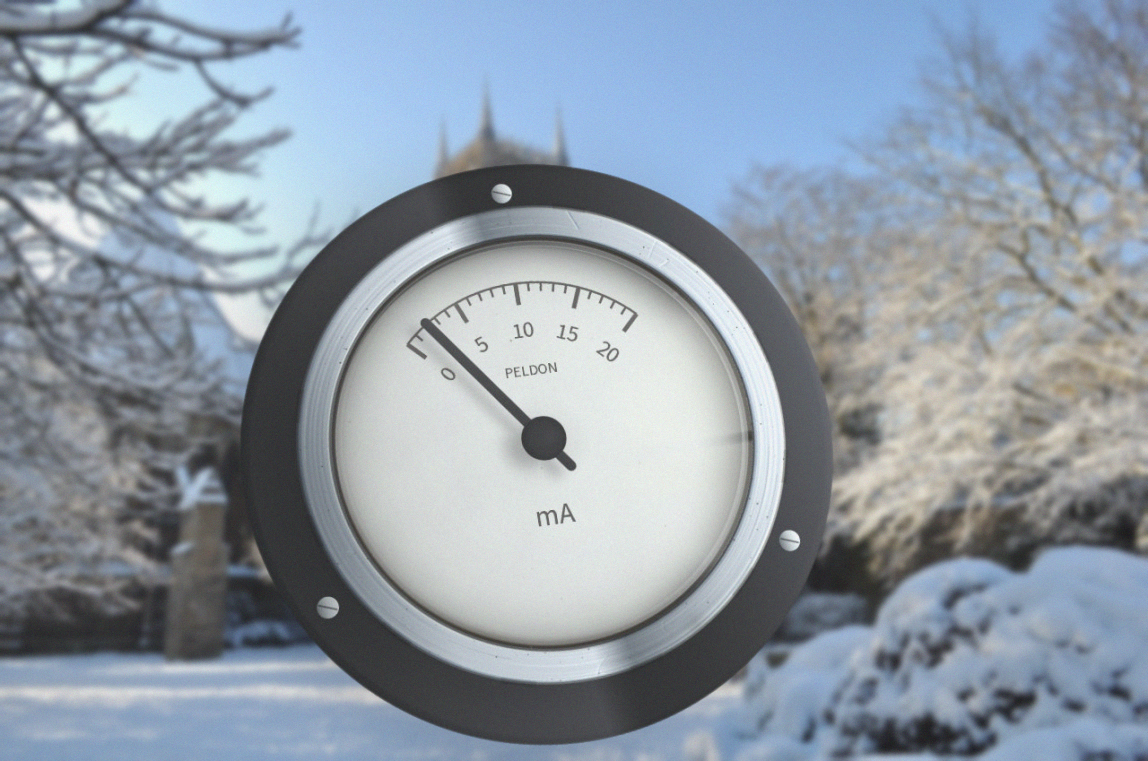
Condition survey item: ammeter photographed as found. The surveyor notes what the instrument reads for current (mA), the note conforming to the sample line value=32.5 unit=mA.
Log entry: value=2 unit=mA
